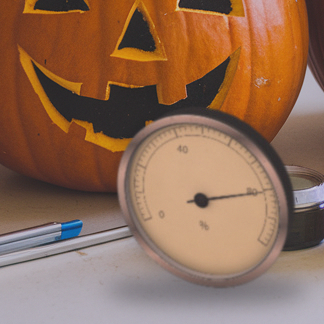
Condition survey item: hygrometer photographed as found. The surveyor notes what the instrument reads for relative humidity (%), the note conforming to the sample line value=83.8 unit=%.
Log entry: value=80 unit=%
